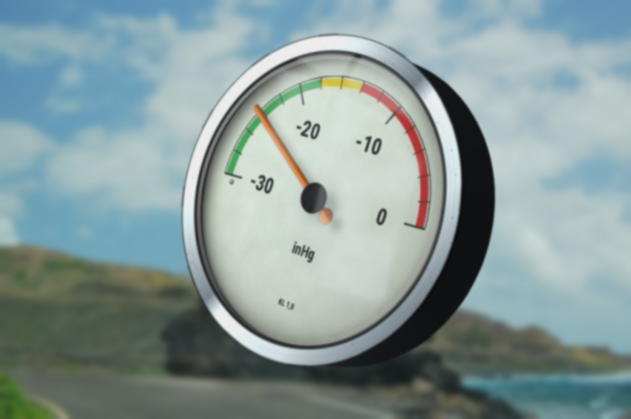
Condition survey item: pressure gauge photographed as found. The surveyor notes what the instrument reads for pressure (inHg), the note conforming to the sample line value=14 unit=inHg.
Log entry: value=-24 unit=inHg
